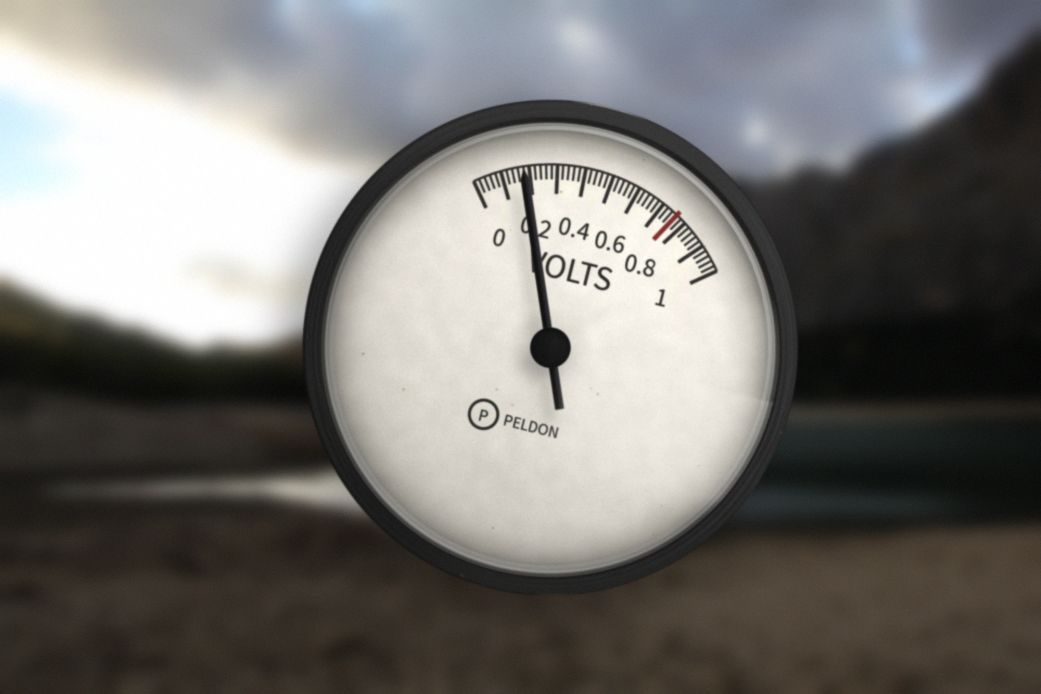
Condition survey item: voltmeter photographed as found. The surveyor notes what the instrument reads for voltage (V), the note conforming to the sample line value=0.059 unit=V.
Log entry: value=0.18 unit=V
